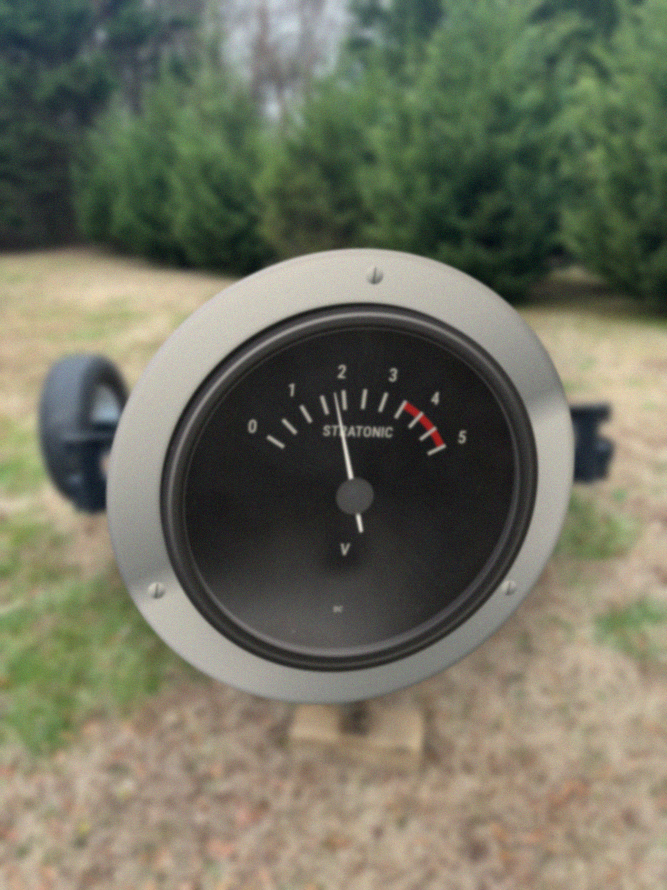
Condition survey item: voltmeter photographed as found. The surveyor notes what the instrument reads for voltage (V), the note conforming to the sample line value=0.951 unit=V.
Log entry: value=1.75 unit=V
